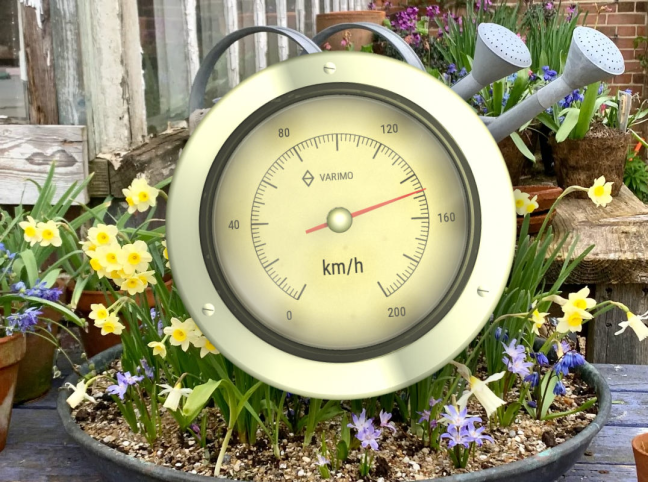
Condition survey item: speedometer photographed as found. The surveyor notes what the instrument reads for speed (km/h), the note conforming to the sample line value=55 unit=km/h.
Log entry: value=148 unit=km/h
